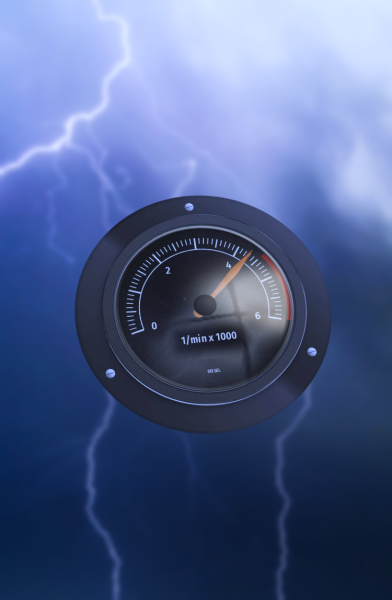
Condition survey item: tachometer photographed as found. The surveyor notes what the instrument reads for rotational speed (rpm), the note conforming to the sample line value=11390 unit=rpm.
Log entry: value=4300 unit=rpm
